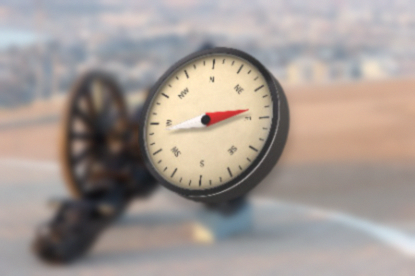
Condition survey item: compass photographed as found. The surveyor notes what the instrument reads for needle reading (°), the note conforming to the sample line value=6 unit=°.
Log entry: value=80 unit=°
